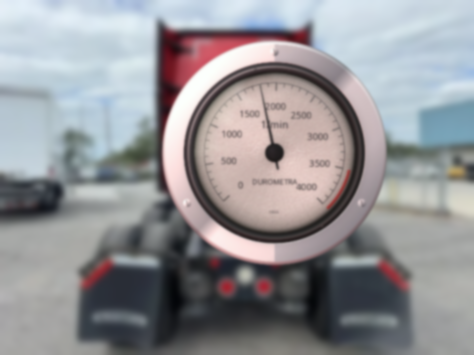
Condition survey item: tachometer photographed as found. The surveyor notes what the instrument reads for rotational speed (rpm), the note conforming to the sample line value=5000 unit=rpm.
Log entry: value=1800 unit=rpm
